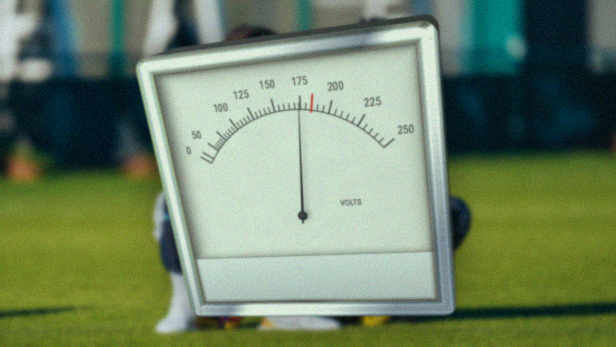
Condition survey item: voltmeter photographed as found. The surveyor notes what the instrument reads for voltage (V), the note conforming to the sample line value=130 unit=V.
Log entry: value=175 unit=V
